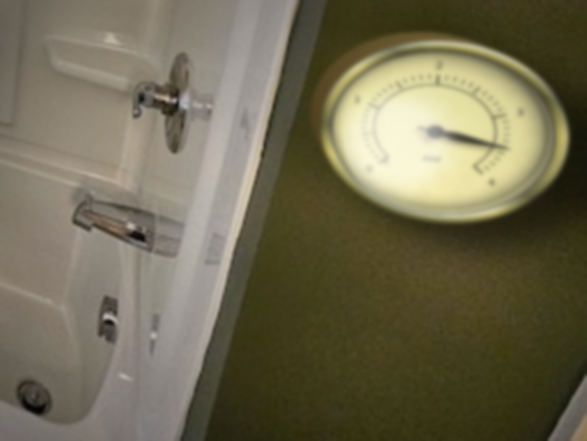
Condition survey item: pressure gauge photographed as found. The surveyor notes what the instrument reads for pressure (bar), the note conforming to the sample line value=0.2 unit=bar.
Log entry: value=3.5 unit=bar
